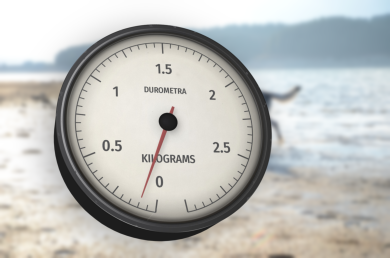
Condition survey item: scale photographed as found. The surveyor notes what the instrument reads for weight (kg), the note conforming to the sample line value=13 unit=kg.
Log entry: value=0.1 unit=kg
